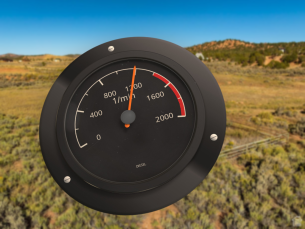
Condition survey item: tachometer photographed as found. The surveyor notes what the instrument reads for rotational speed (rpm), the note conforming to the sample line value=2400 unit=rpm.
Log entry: value=1200 unit=rpm
